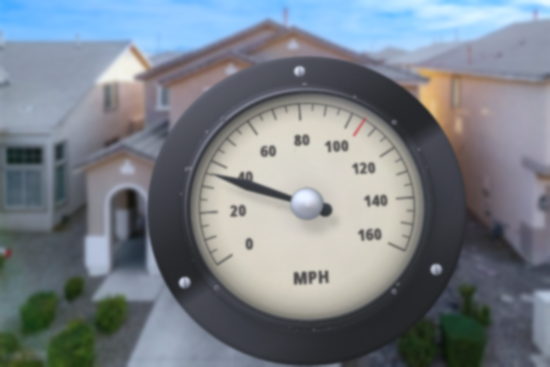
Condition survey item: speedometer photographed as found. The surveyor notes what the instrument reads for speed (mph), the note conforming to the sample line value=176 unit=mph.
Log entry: value=35 unit=mph
